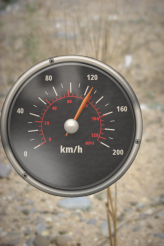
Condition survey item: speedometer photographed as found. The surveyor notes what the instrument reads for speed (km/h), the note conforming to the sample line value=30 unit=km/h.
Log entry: value=125 unit=km/h
